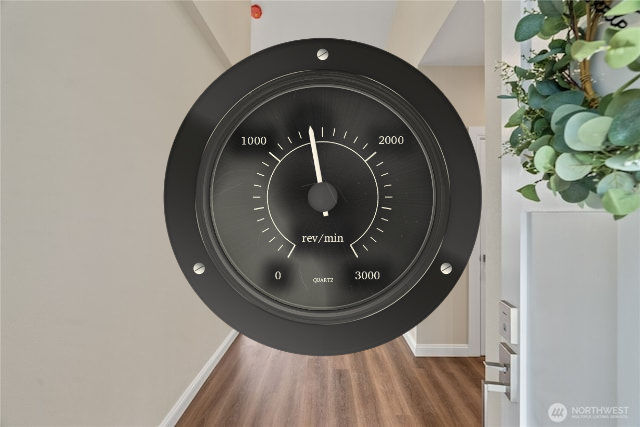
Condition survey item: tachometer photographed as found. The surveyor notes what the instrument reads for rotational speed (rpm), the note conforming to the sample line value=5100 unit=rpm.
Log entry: value=1400 unit=rpm
